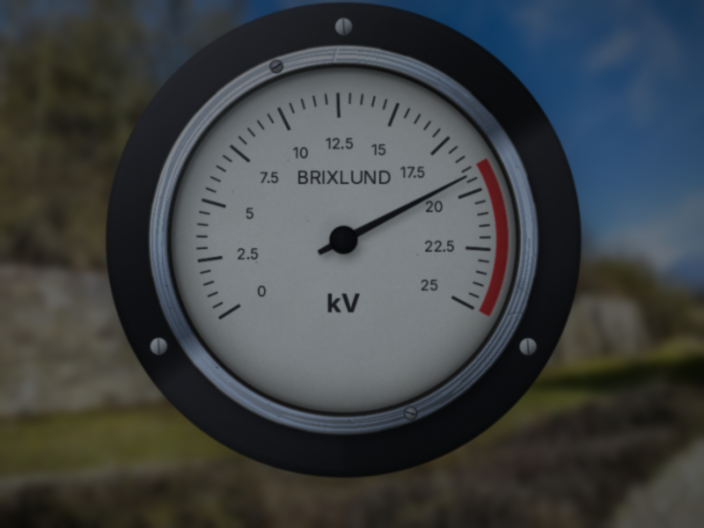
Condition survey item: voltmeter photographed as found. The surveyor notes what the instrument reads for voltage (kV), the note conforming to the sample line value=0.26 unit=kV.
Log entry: value=19.25 unit=kV
